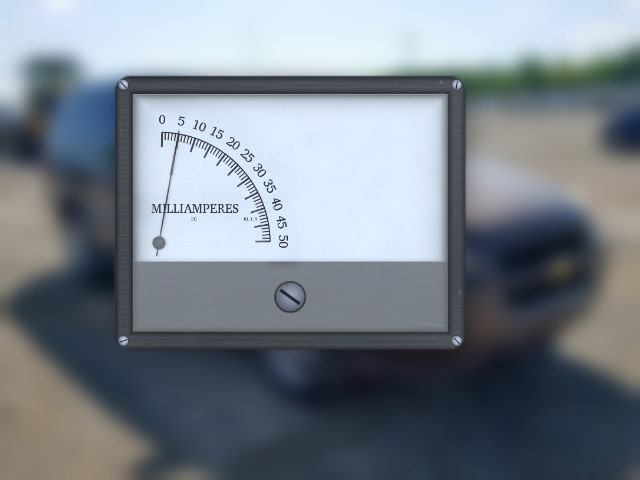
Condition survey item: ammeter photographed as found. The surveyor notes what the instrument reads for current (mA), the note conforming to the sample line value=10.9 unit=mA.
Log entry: value=5 unit=mA
